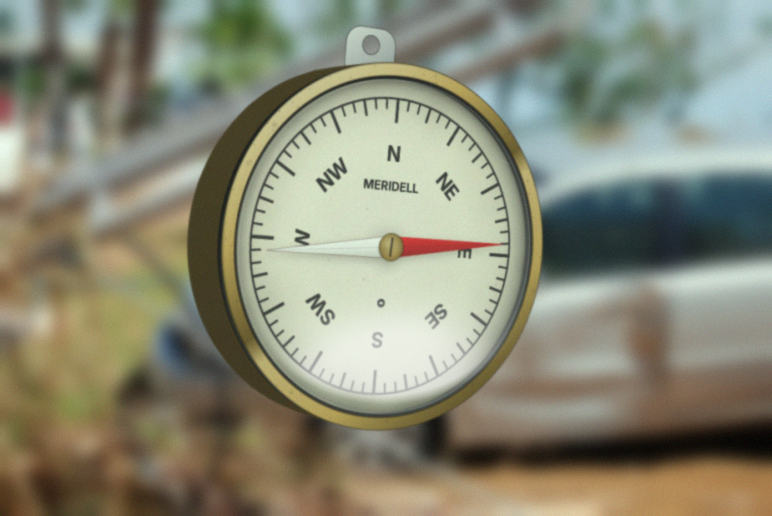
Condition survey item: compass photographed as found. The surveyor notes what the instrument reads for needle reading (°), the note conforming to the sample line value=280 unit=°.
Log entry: value=85 unit=°
